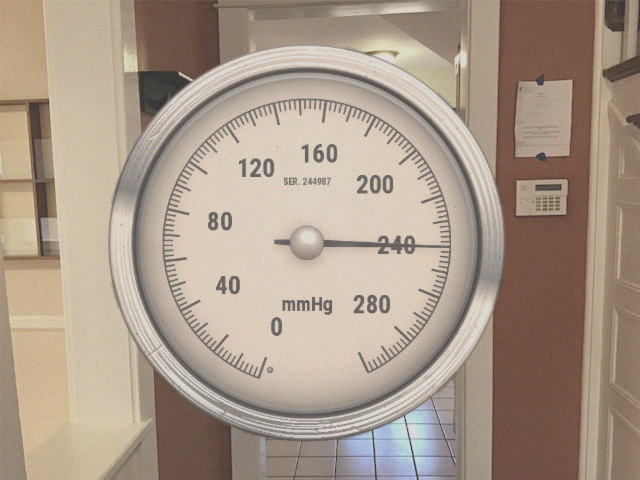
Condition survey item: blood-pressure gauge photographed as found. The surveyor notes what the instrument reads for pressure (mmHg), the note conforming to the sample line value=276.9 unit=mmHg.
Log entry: value=240 unit=mmHg
